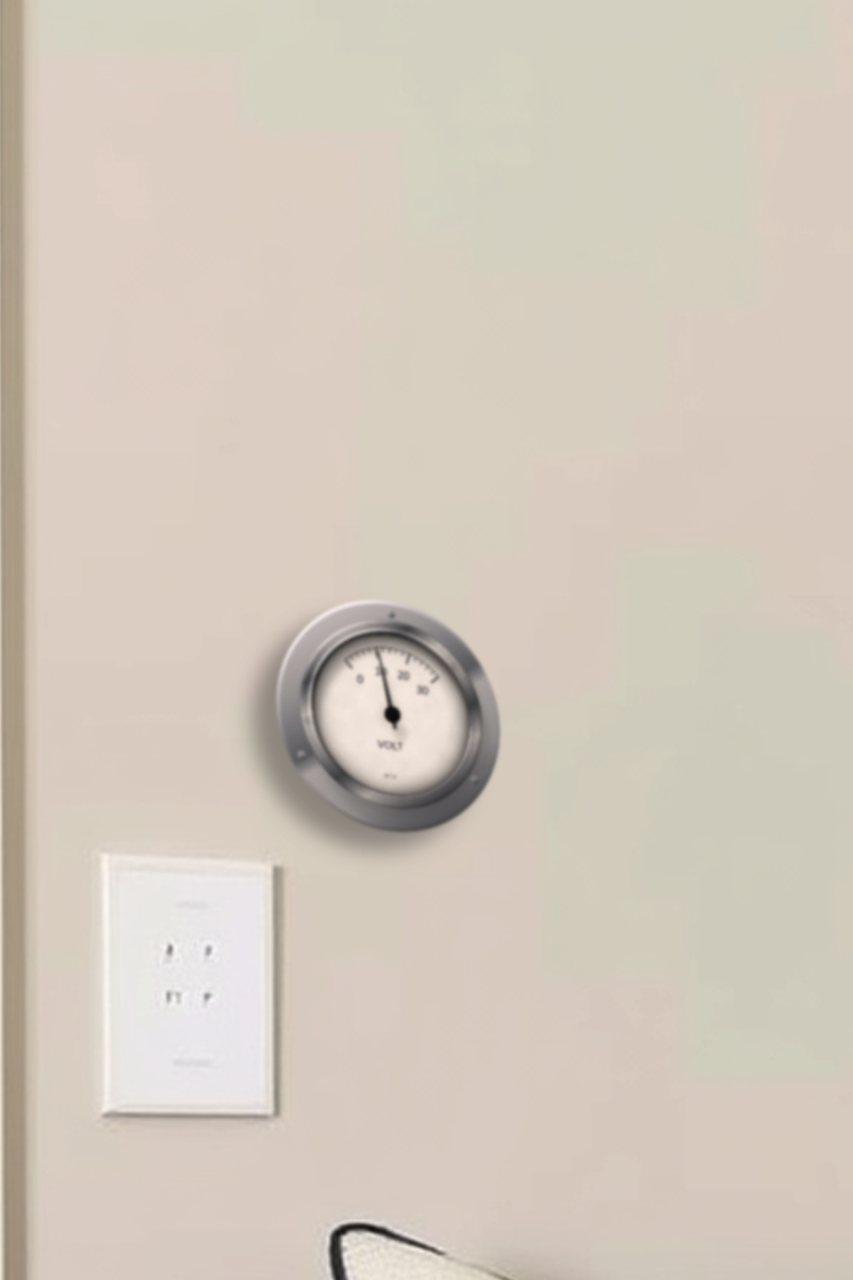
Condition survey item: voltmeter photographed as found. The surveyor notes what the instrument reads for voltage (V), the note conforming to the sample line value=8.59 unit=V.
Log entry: value=10 unit=V
